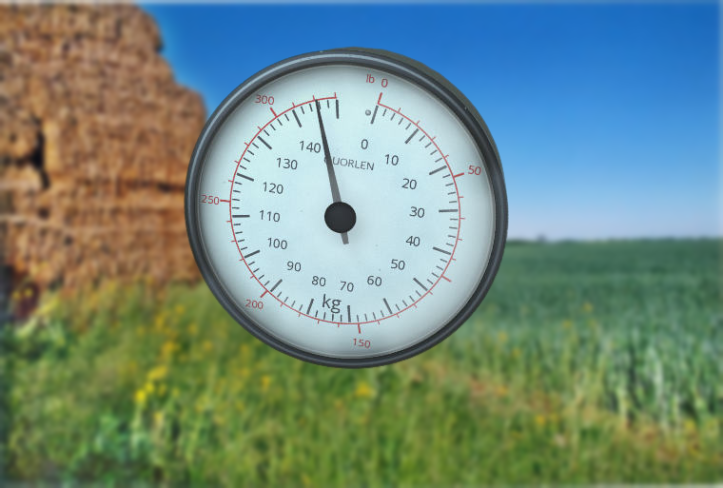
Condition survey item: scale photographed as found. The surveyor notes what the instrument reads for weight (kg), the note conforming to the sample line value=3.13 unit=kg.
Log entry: value=146 unit=kg
